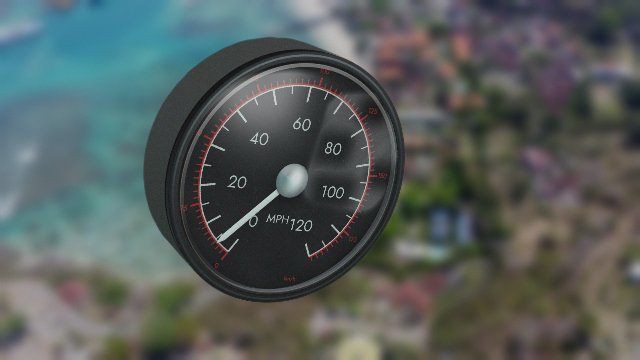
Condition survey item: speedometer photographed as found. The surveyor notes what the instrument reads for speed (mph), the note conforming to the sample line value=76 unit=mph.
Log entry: value=5 unit=mph
